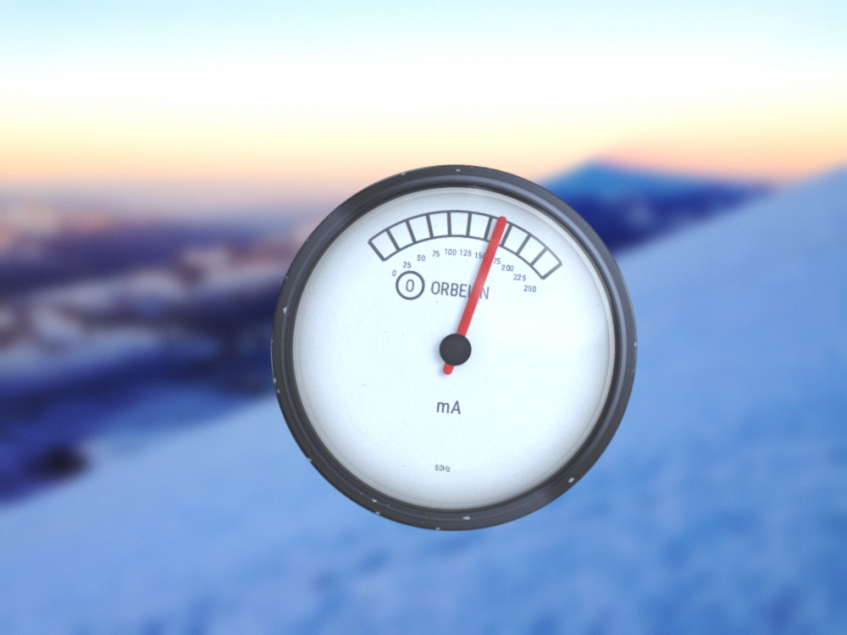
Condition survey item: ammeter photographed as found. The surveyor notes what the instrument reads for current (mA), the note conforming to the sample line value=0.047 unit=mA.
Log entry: value=162.5 unit=mA
